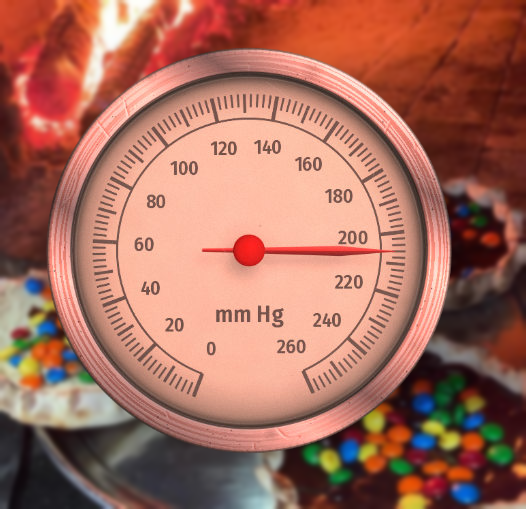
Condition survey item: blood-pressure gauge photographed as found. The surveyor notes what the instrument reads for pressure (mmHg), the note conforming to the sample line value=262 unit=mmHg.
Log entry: value=206 unit=mmHg
